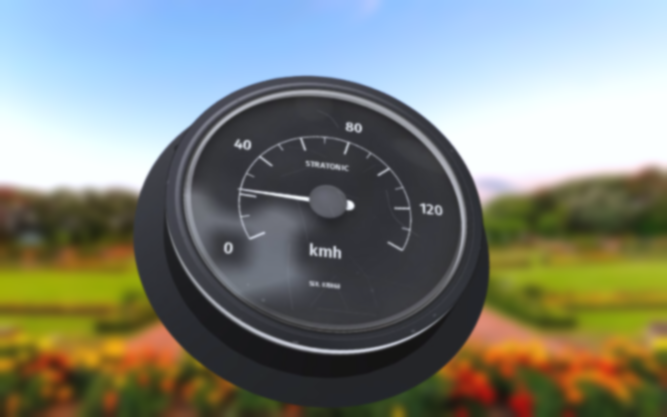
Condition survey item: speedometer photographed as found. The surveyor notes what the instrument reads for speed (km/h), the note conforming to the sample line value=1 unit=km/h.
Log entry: value=20 unit=km/h
